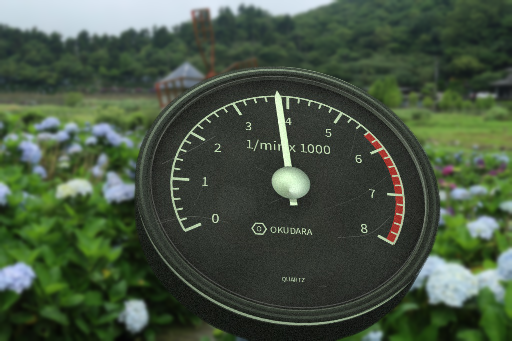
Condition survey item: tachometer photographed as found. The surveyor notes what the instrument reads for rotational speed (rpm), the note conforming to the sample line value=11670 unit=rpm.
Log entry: value=3800 unit=rpm
